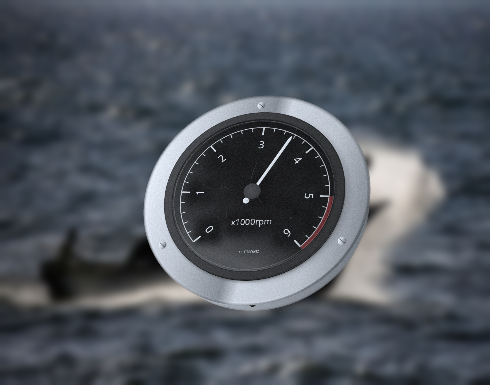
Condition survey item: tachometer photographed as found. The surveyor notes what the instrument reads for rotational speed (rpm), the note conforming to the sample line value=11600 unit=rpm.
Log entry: value=3600 unit=rpm
